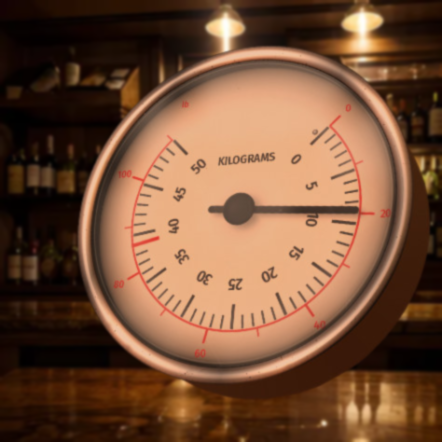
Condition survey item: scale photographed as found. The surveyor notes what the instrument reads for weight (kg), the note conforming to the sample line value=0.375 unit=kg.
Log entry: value=9 unit=kg
